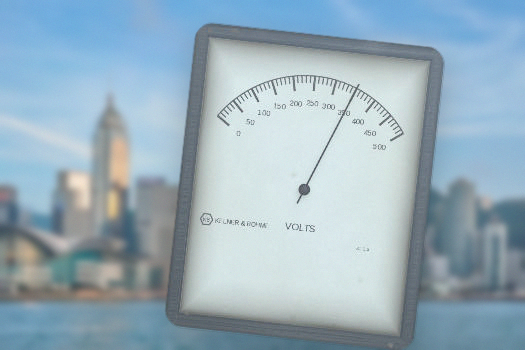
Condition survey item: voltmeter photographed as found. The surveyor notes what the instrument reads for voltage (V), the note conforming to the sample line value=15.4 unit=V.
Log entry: value=350 unit=V
